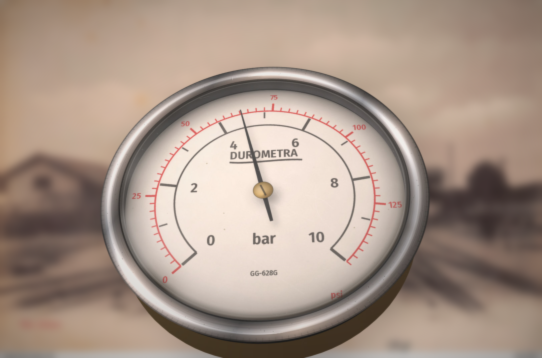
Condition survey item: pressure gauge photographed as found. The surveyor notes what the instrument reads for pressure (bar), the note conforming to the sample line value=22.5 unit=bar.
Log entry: value=4.5 unit=bar
